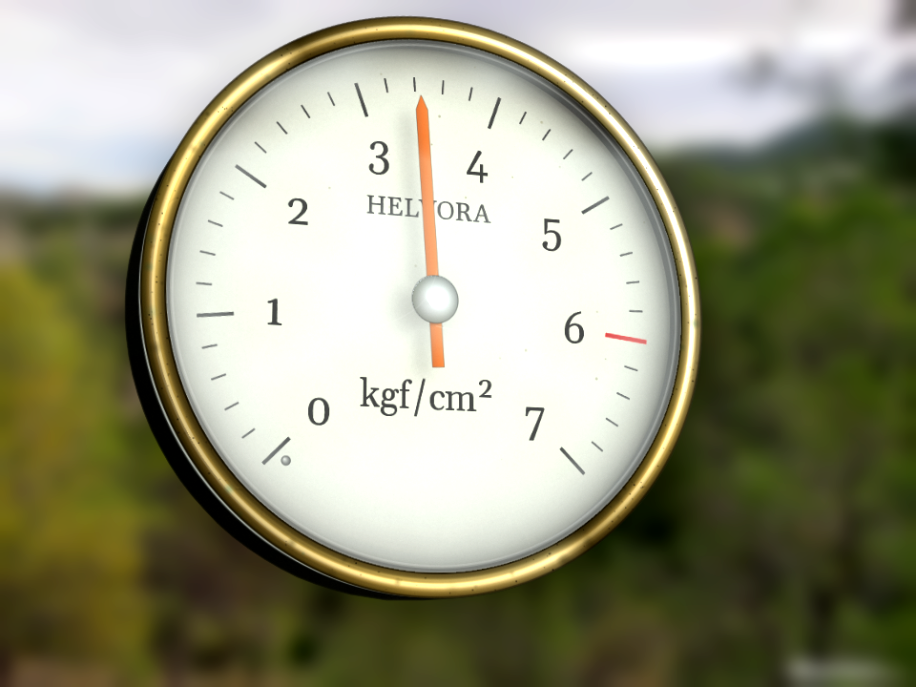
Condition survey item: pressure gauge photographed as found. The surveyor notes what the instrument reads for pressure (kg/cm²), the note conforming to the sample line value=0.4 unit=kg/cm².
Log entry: value=3.4 unit=kg/cm²
